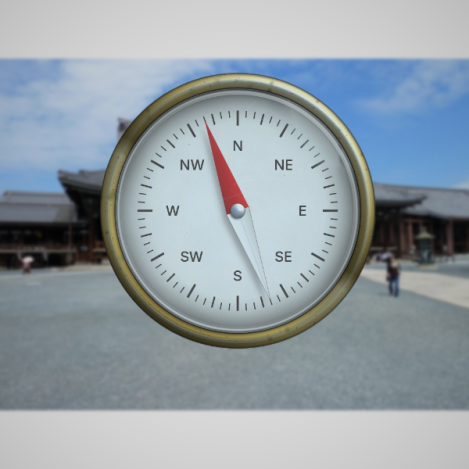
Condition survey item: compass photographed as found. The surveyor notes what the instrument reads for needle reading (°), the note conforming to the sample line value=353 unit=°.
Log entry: value=340 unit=°
